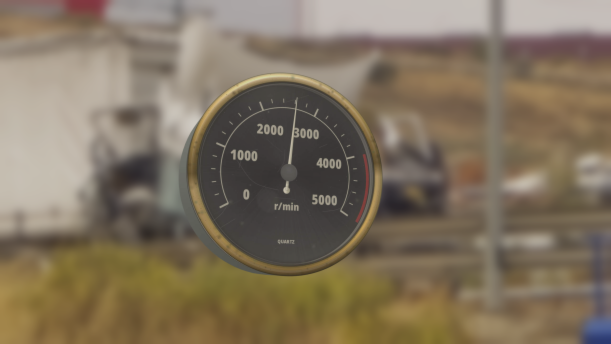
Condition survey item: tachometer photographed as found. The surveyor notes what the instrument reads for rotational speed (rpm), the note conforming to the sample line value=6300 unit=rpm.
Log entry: value=2600 unit=rpm
